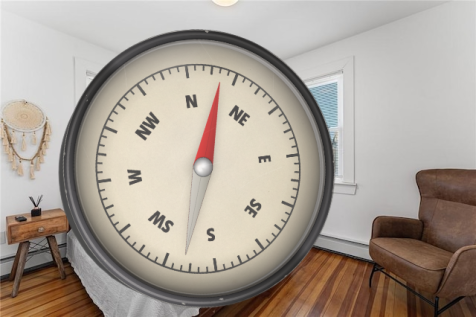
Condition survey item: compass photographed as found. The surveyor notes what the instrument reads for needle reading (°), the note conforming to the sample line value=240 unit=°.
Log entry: value=20 unit=°
